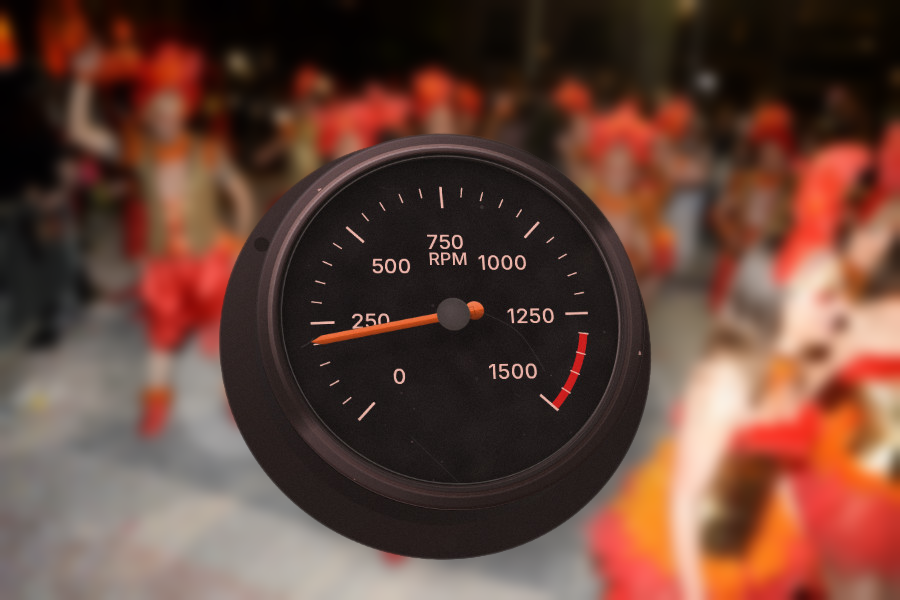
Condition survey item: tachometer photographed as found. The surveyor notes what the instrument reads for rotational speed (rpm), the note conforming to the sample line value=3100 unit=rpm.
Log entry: value=200 unit=rpm
